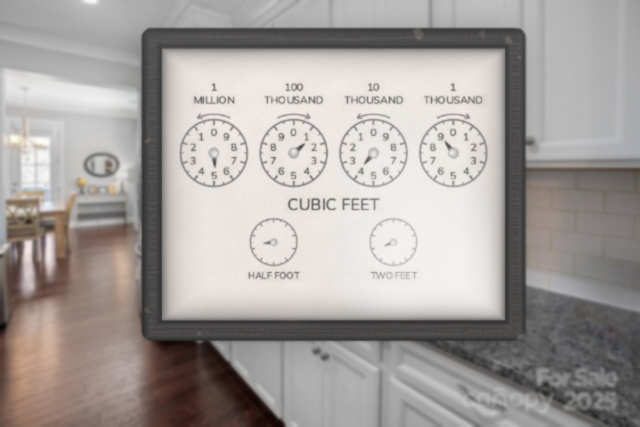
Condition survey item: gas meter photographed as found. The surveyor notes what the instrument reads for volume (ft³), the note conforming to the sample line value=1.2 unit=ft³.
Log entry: value=513900 unit=ft³
